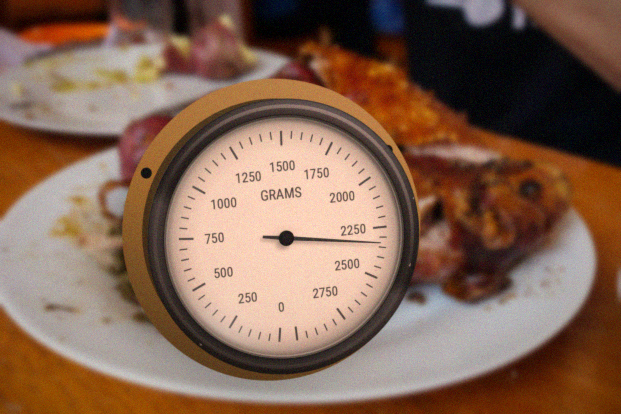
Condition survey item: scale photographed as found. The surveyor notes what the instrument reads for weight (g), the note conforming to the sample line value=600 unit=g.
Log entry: value=2325 unit=g
